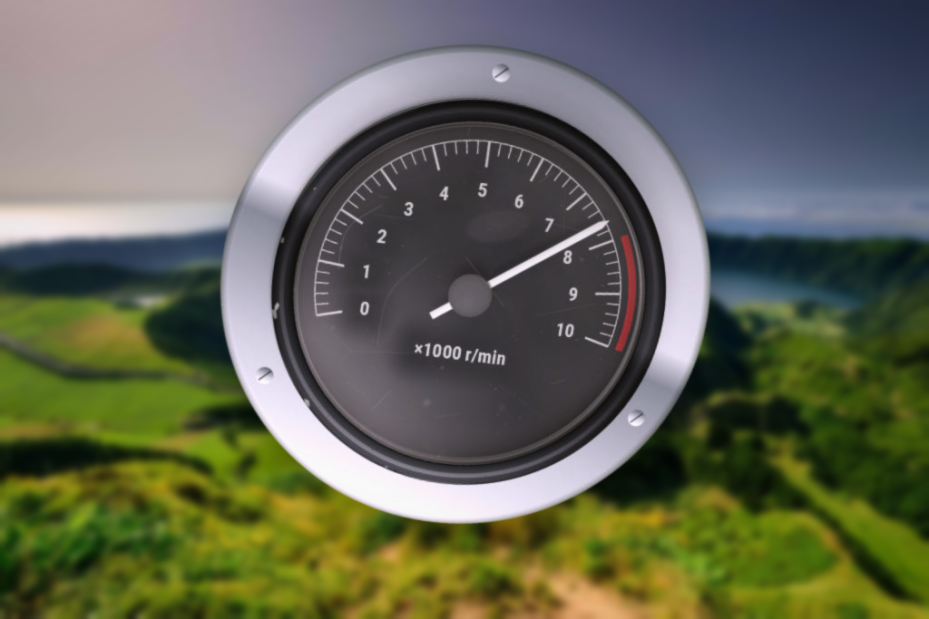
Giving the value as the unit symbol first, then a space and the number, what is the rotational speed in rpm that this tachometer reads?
rpm 7600
